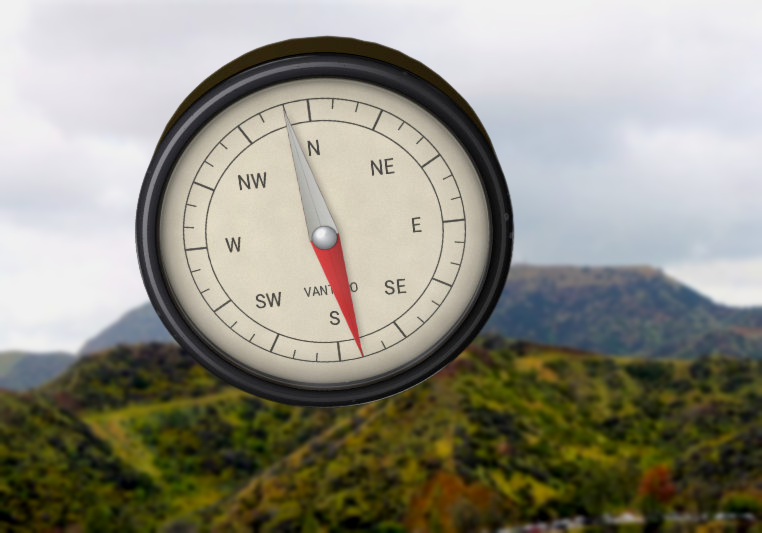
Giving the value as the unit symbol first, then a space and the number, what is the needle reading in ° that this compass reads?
° 170
